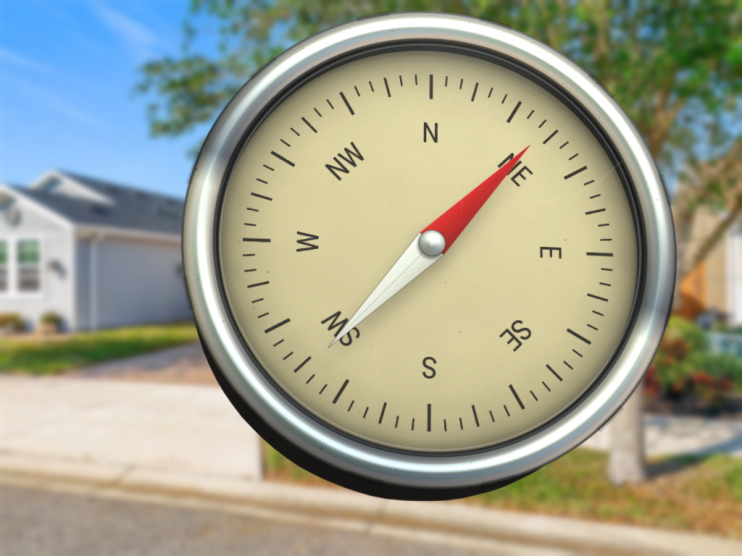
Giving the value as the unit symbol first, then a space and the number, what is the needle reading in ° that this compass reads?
° 42.5
